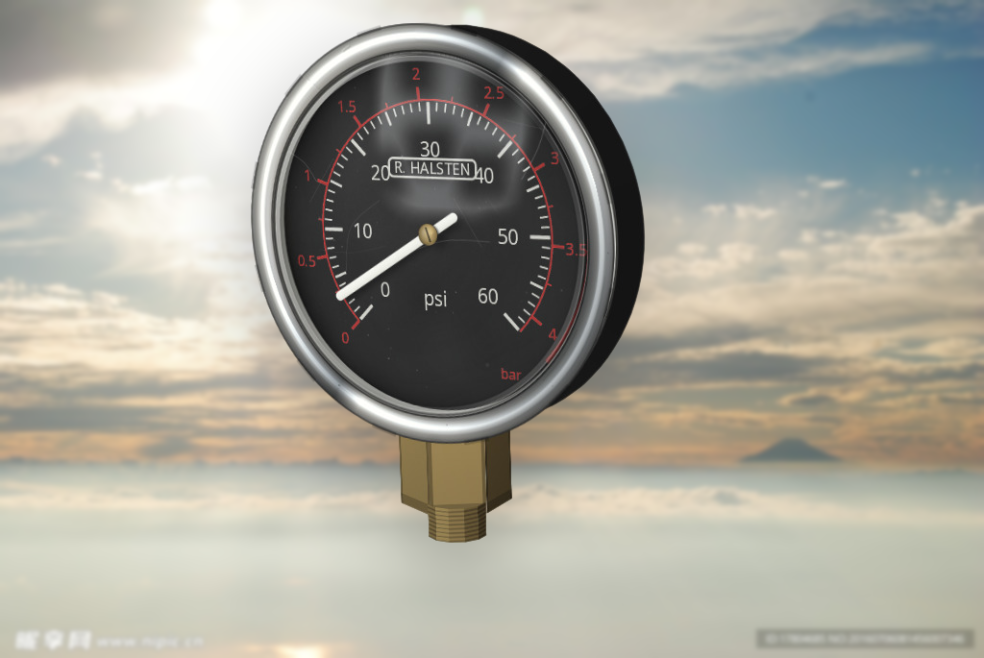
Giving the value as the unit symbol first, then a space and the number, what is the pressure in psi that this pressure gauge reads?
psi 3
